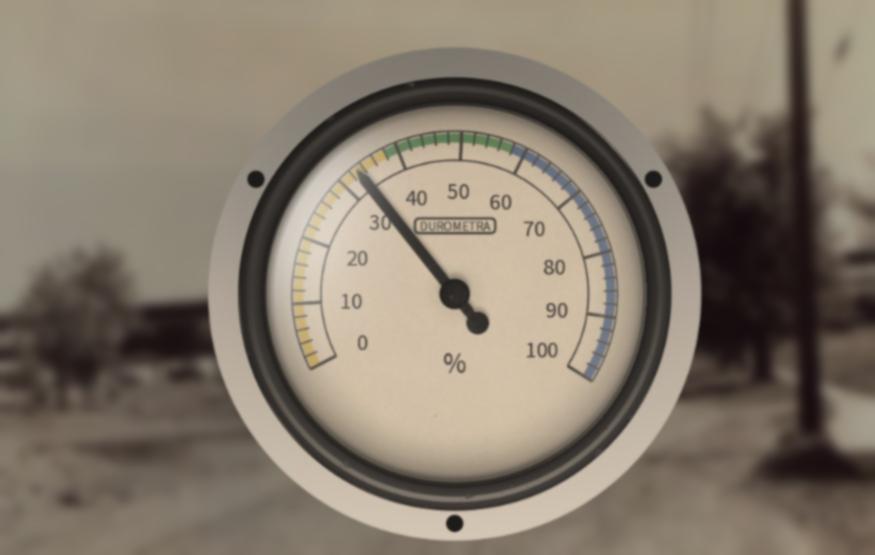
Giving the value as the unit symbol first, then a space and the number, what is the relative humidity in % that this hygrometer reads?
% 33
